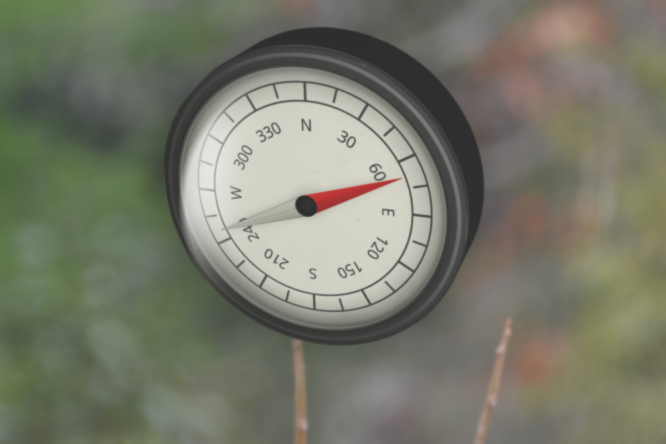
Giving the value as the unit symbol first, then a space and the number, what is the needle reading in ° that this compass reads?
° 67.5
